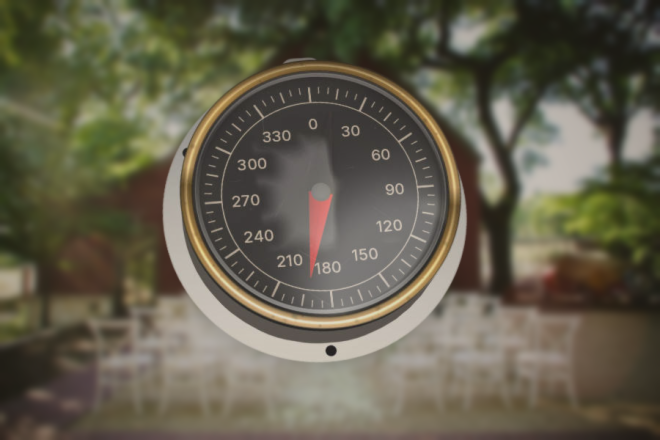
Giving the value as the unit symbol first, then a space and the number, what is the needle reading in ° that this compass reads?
° 192.5
